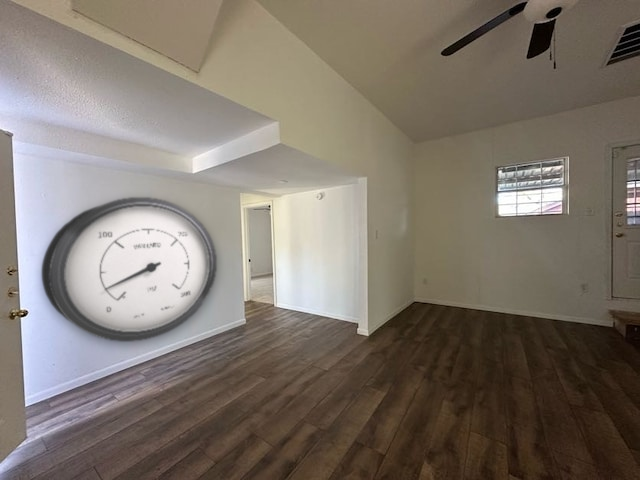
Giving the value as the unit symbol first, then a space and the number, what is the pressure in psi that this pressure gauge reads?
psi 25
